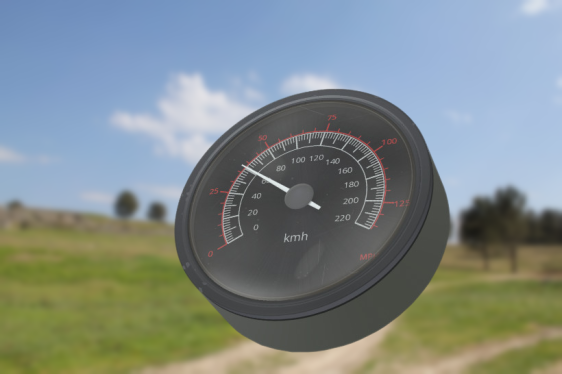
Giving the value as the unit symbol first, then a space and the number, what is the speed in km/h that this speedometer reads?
km/h 60
